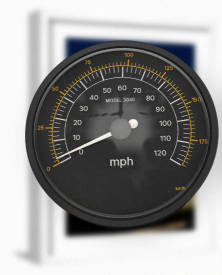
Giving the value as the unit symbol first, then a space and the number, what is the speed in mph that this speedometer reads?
mph 2
